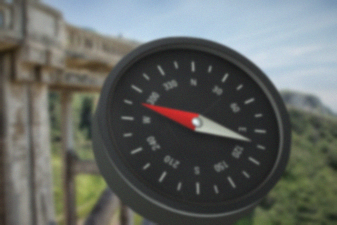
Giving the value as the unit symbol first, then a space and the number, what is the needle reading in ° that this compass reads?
° 285
